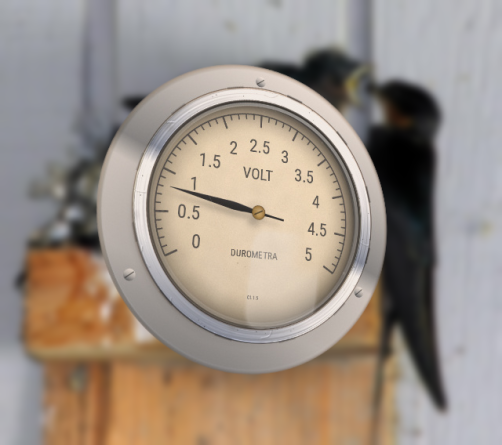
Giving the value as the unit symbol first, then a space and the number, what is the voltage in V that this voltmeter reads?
V 0.8
